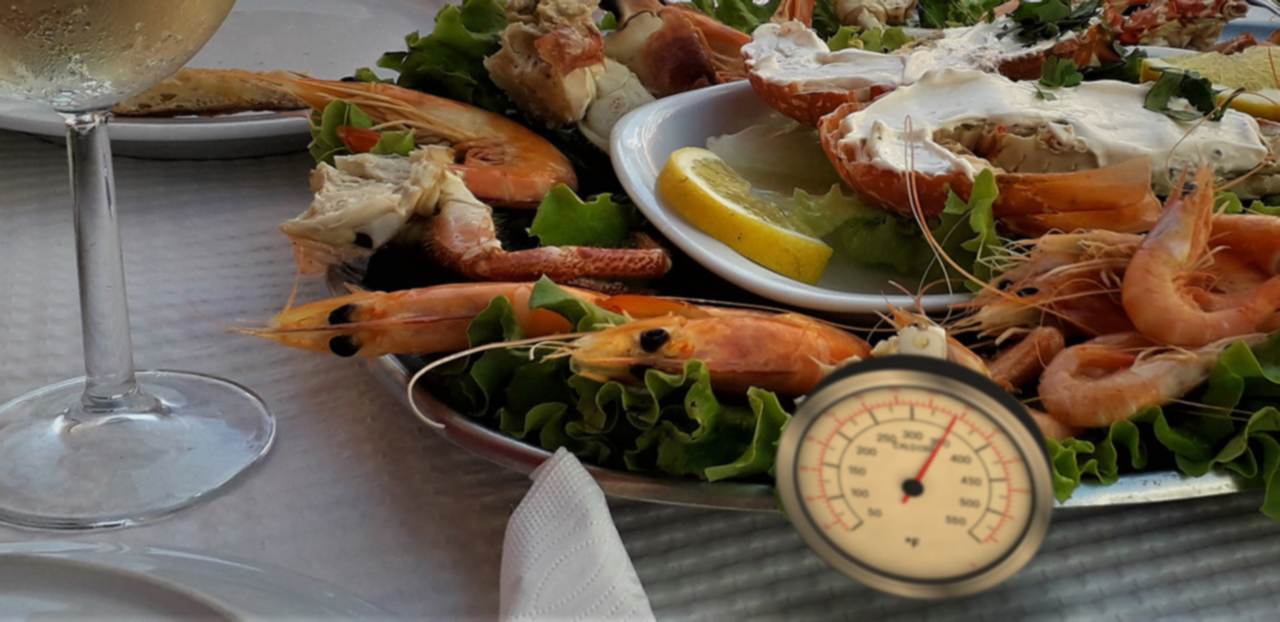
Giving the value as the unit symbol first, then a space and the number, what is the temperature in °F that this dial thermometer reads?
°F 350
